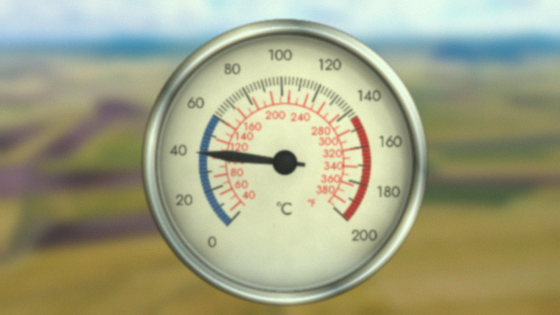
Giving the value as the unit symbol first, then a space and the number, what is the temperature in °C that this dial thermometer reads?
°C 40
